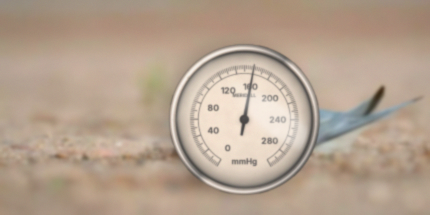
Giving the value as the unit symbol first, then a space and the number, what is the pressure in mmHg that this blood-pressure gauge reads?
mmHg 160
